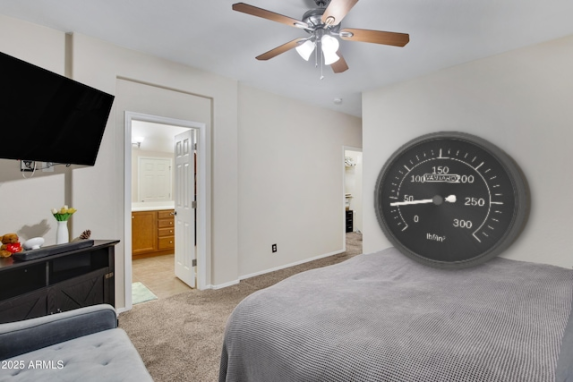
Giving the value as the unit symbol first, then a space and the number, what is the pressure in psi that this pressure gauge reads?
psi 40
